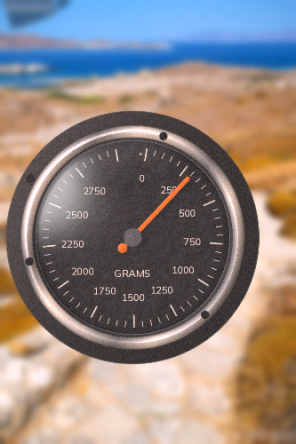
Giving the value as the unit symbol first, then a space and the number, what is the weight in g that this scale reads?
g 300
